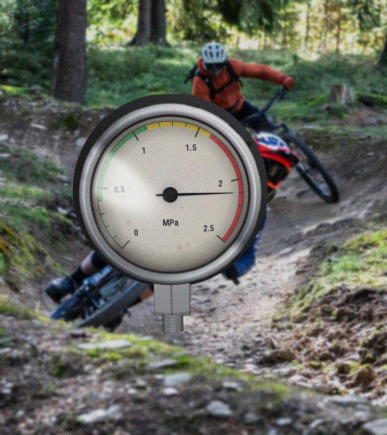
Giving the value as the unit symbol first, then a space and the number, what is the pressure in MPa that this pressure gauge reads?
MPa 2.1
